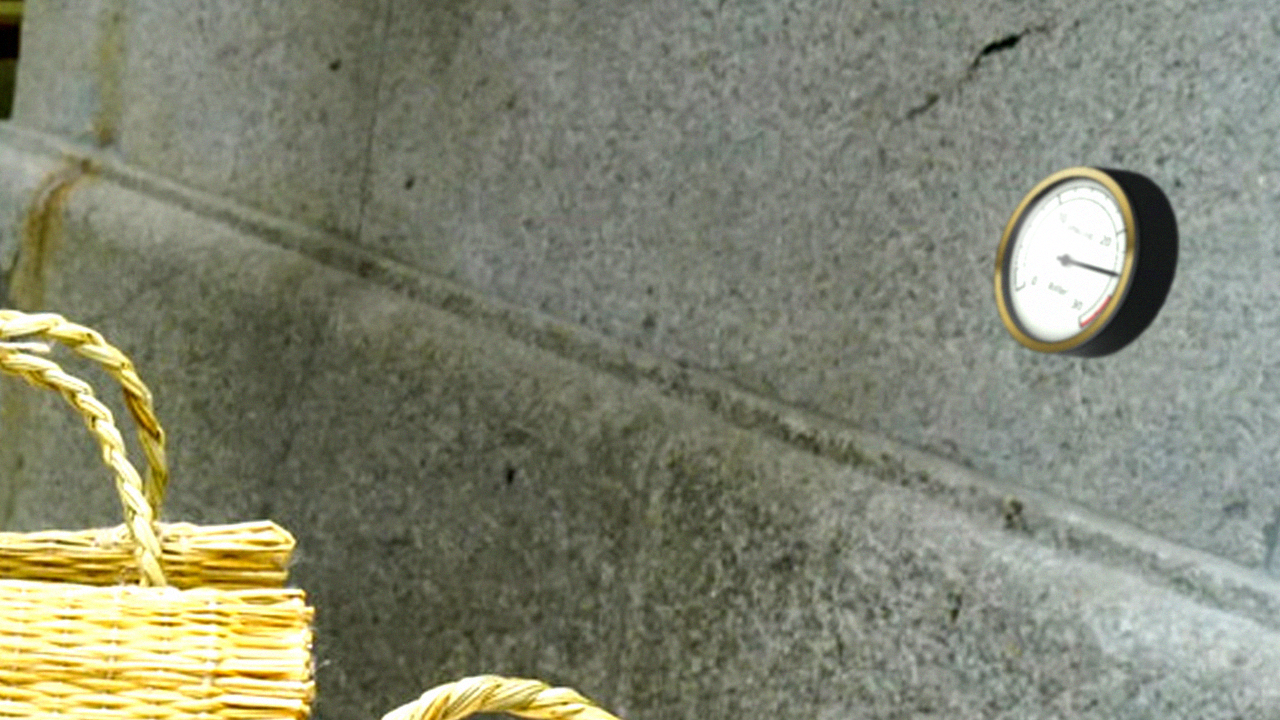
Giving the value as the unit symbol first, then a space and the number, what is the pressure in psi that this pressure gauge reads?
psi 24
